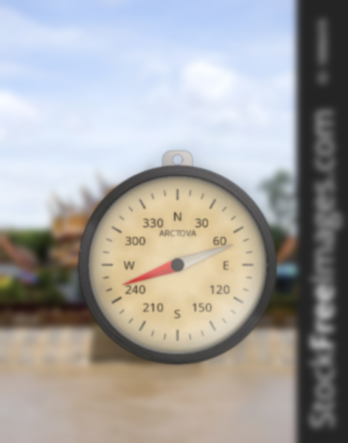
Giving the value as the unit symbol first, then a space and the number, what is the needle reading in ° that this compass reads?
° 250
